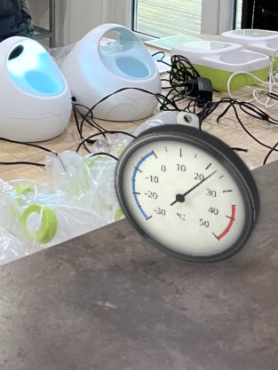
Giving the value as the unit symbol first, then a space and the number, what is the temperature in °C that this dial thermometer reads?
°C 22.5
